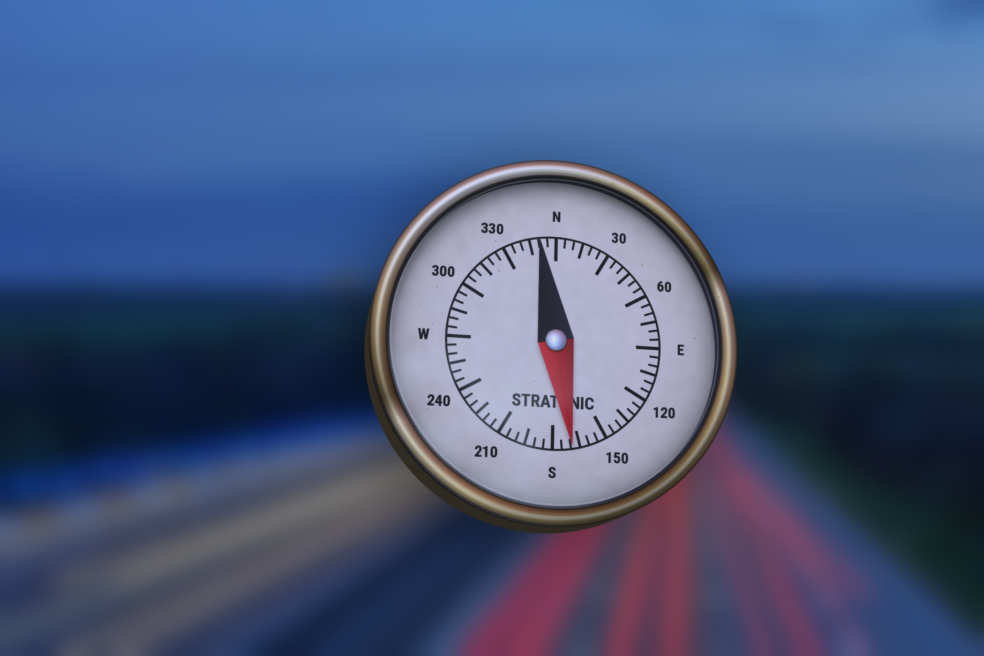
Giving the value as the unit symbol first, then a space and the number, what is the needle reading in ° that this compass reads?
° 170
